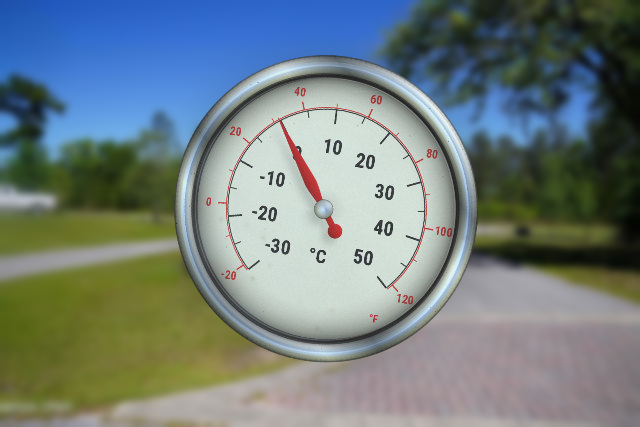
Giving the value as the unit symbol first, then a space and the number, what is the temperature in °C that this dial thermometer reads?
°C 0
